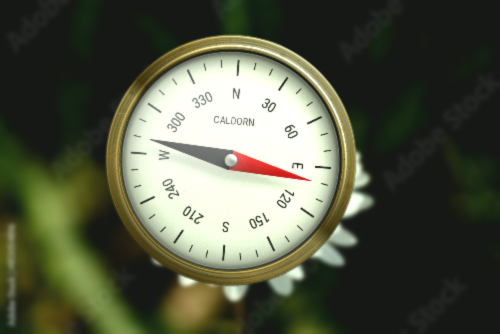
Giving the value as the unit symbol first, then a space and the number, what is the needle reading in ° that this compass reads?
° 100
